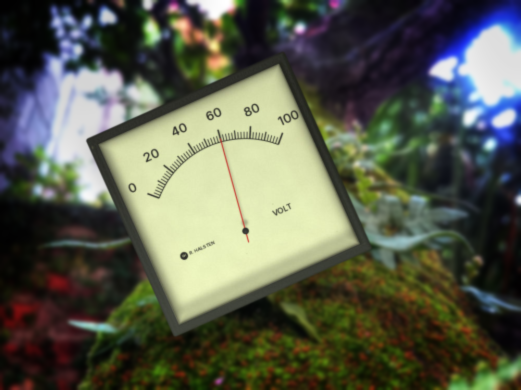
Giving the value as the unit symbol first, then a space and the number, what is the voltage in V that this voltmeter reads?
V 60
